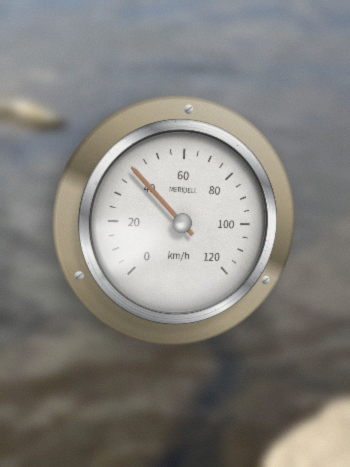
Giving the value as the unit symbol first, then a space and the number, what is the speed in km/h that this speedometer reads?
km/h 40
